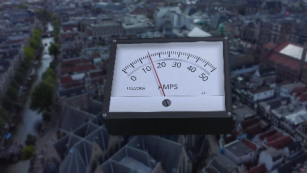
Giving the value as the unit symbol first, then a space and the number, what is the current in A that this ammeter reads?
A 15
